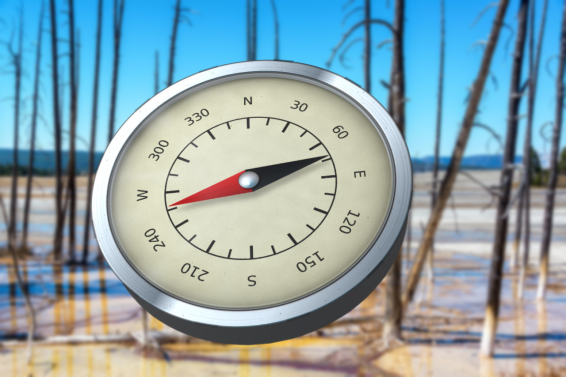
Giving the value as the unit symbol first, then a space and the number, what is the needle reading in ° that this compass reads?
° 255
